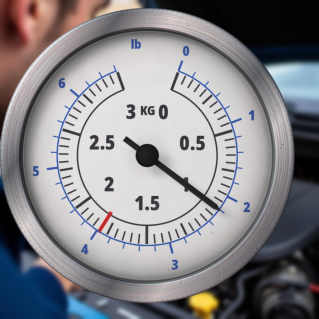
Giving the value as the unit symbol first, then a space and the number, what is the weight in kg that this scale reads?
kg 1
